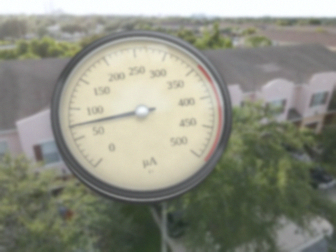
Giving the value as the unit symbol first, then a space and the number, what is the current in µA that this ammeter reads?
µA 70
